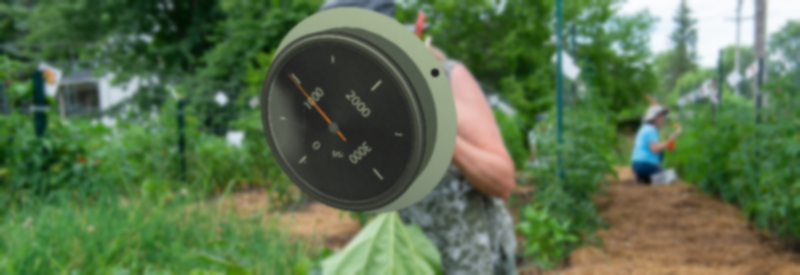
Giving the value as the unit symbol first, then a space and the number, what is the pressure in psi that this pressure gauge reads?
psi 1000
